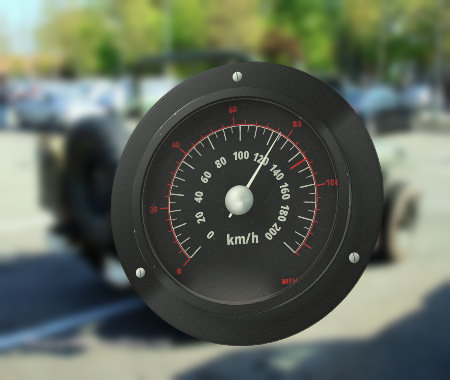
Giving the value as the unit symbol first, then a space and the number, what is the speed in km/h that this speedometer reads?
km/h 125
